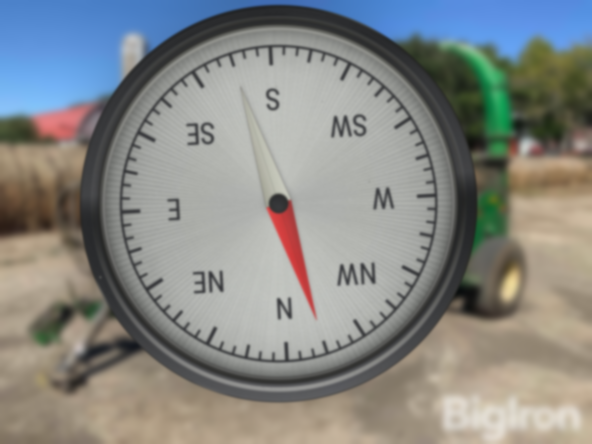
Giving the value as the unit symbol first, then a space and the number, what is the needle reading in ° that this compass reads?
° 345
